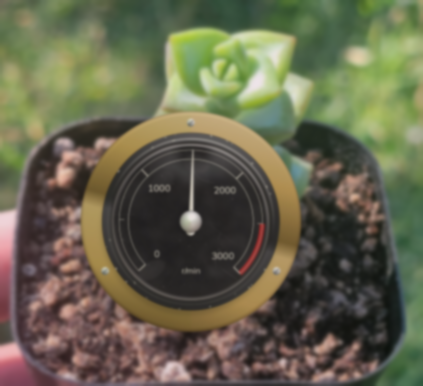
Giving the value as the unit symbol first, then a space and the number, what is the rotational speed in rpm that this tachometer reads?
rpm 1500
